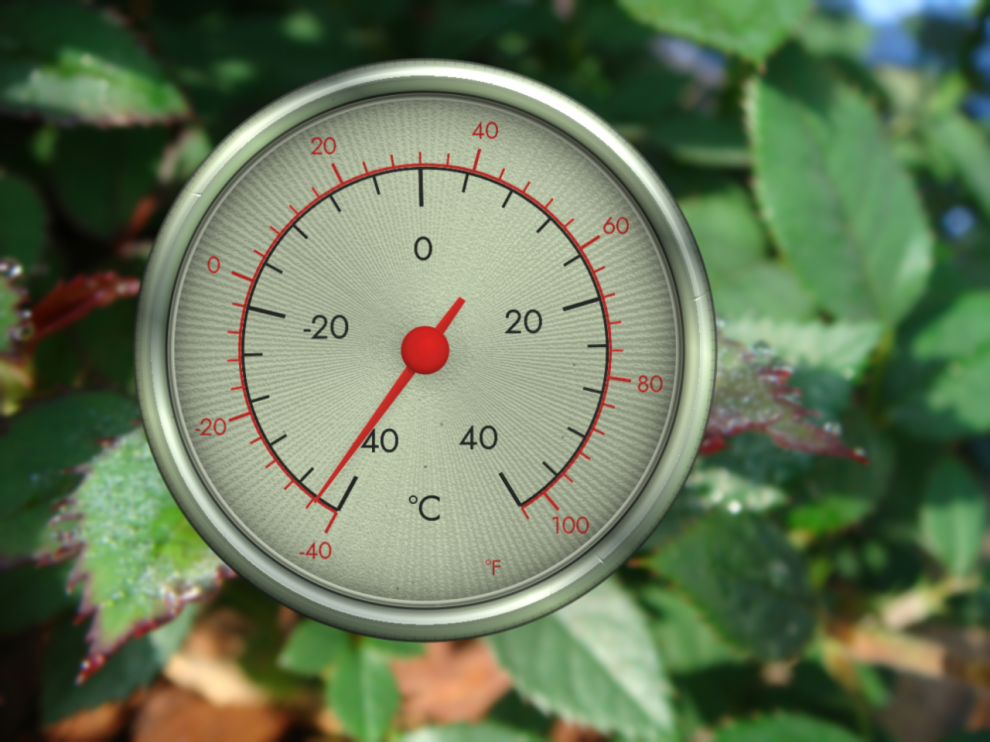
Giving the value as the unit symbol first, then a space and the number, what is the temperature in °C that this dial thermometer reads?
°C -38
